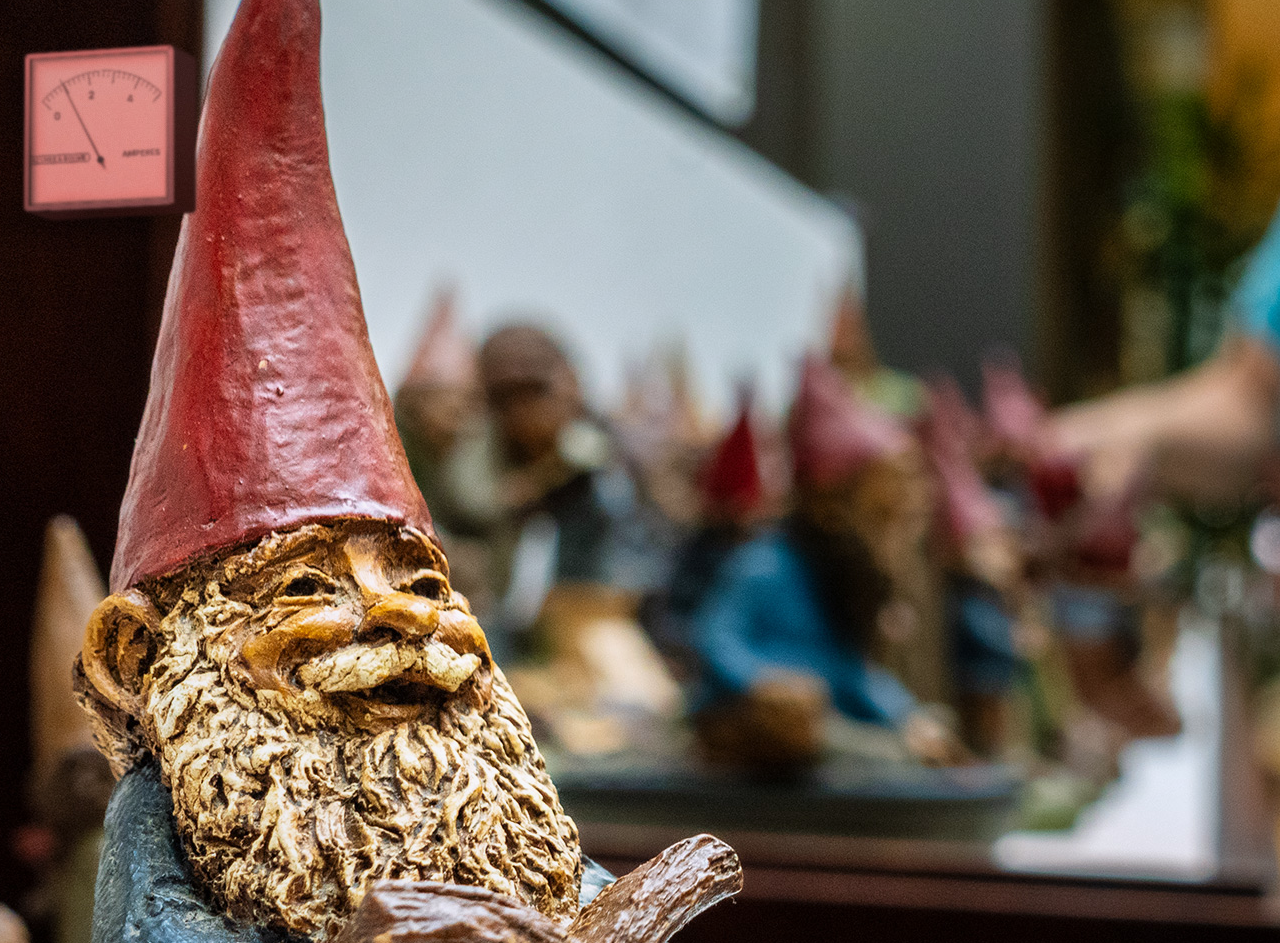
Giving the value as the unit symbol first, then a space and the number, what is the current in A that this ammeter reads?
A 1
